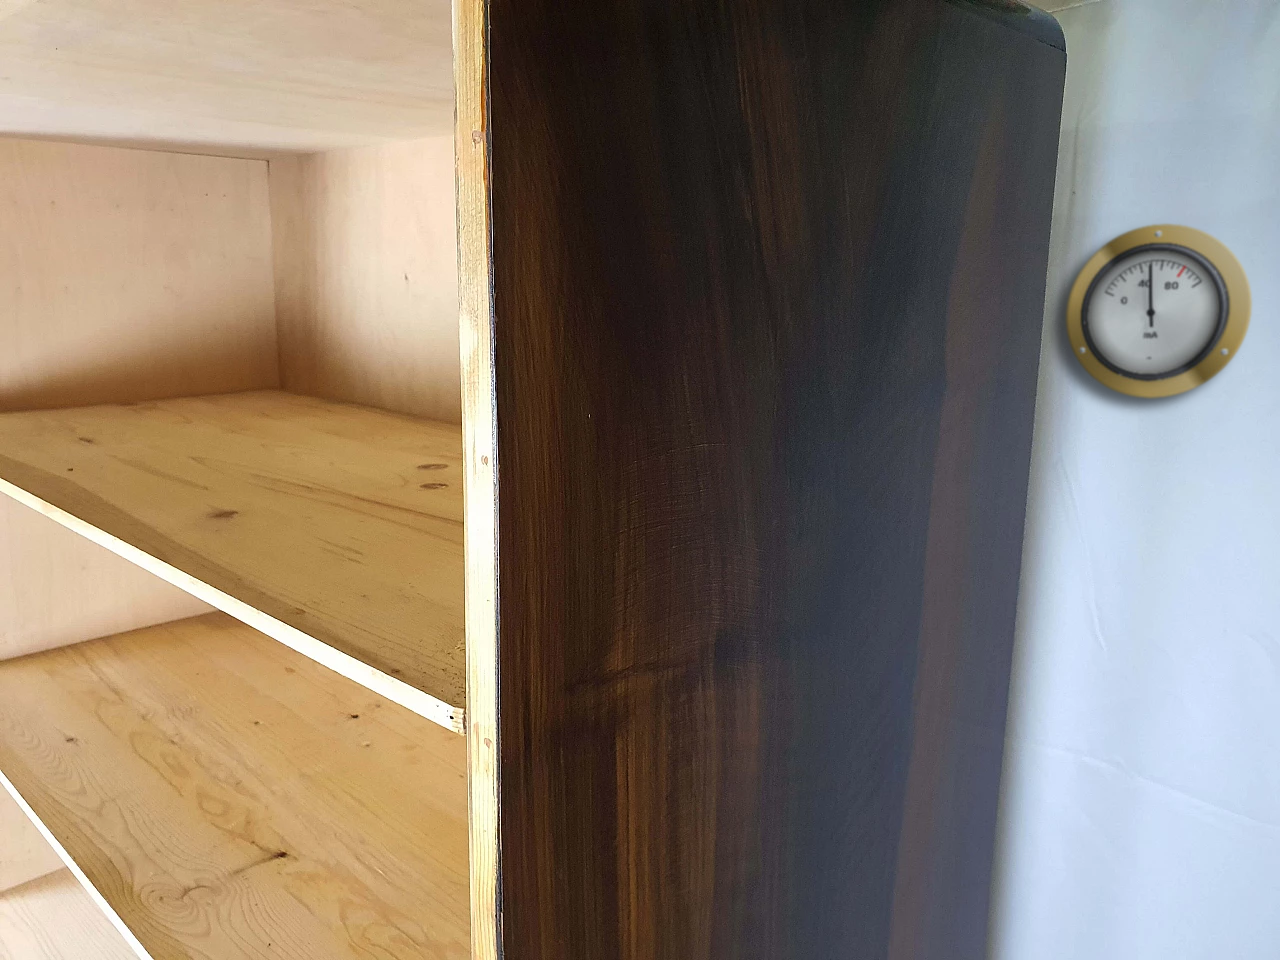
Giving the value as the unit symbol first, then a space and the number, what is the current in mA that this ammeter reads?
mA 50
